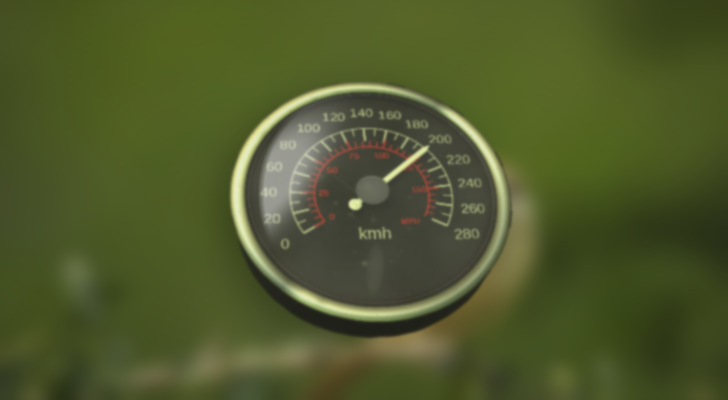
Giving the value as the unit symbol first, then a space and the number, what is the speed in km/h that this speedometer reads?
km/h 200
